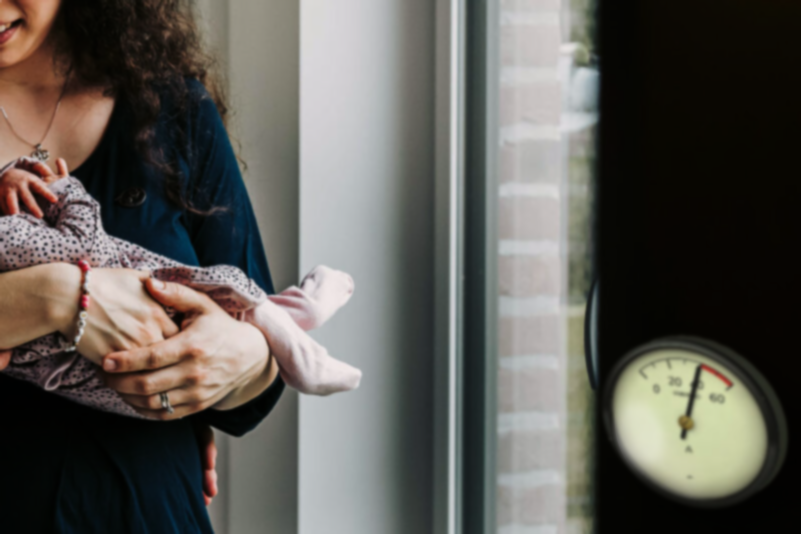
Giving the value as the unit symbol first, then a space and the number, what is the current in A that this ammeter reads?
A 40
